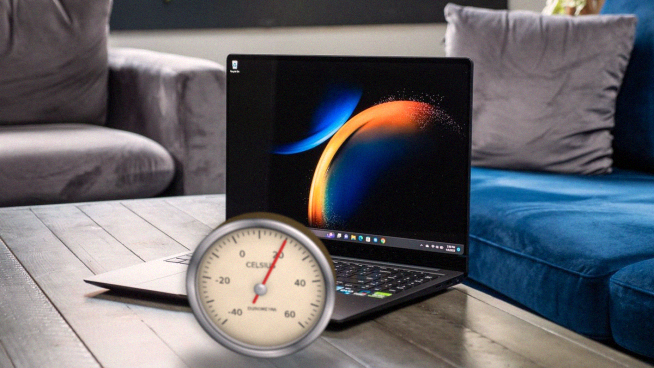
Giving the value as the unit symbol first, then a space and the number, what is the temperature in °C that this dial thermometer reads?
°C 20
